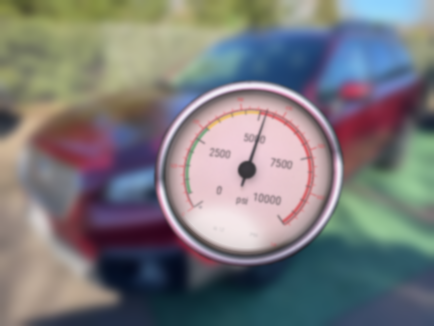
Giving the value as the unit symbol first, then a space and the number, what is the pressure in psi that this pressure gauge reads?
psi 5250
